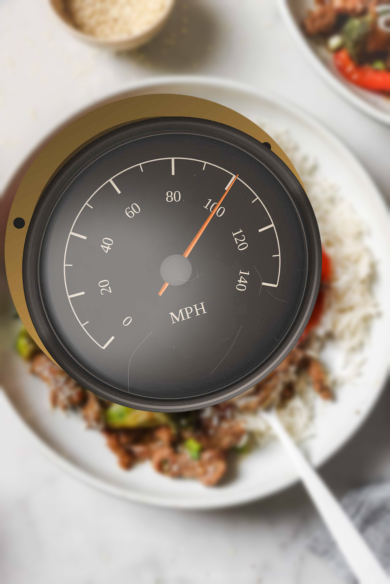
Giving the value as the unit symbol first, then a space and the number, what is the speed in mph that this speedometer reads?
mph 100
